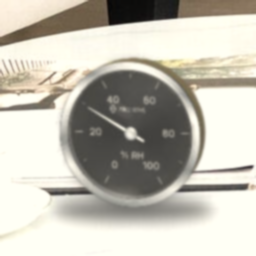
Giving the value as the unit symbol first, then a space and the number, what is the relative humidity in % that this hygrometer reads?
% 30
